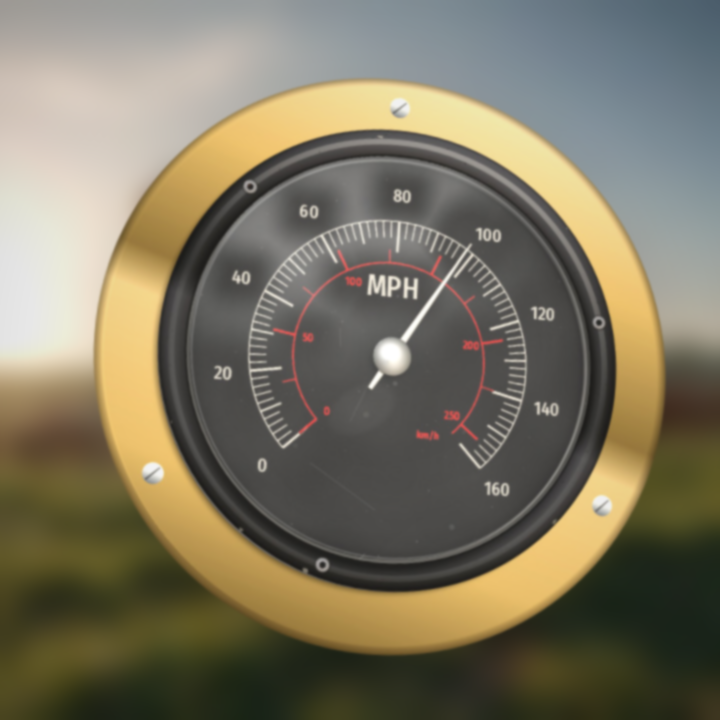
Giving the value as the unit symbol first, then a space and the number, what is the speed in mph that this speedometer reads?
mph 98
